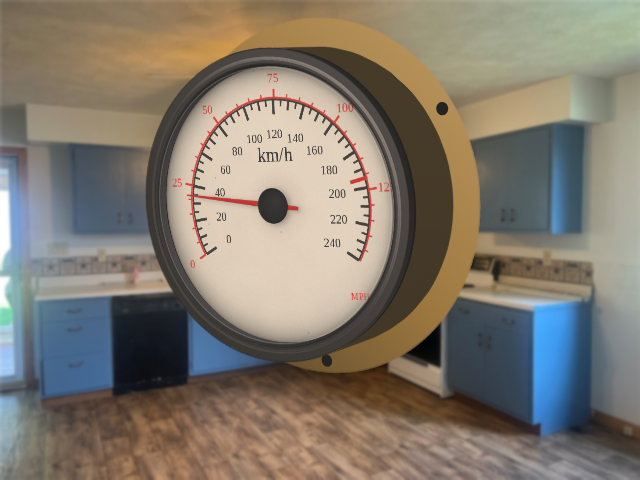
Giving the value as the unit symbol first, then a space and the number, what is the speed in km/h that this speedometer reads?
km/h 35
